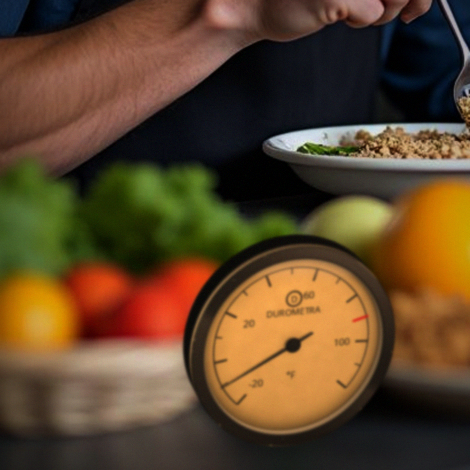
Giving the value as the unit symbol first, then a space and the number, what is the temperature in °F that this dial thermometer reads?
°F -10
